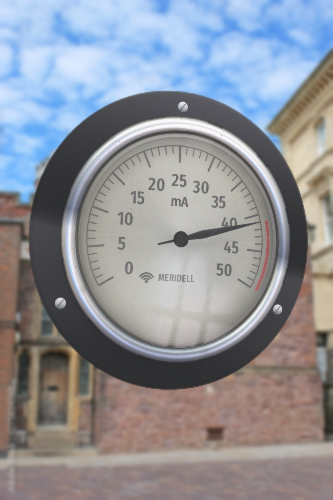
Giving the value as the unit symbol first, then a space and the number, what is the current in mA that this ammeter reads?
mA 41
